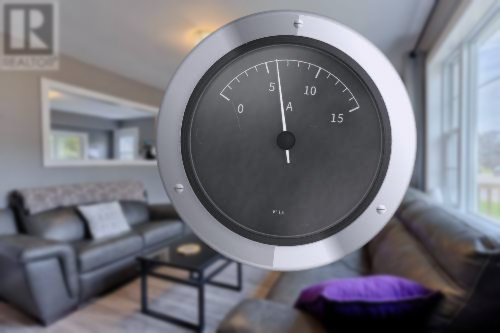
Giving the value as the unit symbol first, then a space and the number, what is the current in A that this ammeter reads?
A 6
